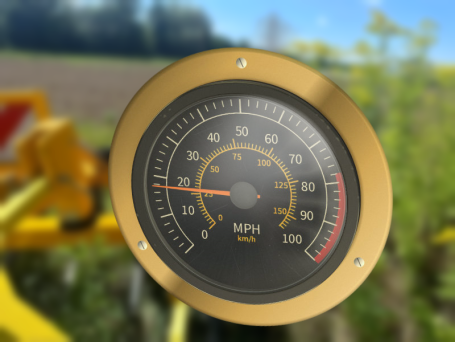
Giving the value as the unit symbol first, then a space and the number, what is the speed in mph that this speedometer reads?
mph 18
